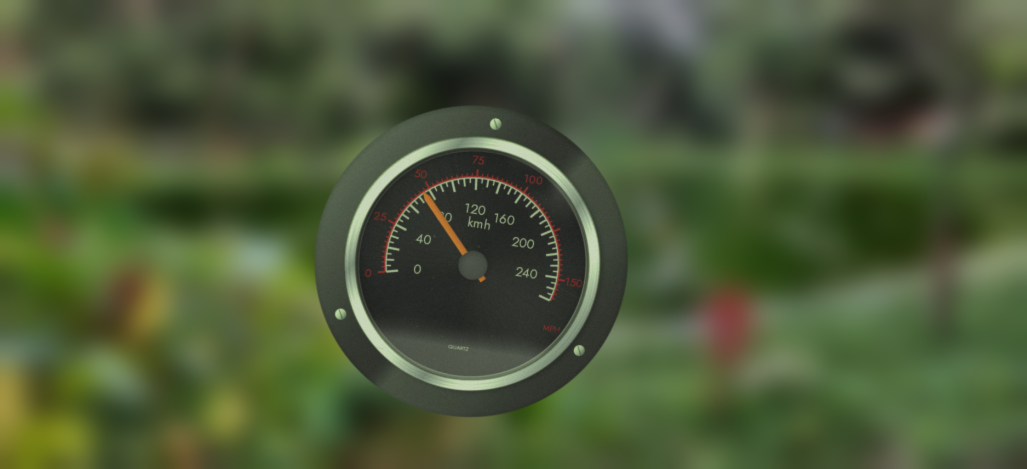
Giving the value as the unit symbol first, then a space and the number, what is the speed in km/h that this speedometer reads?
km/h 75
